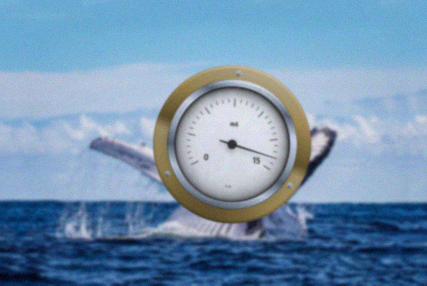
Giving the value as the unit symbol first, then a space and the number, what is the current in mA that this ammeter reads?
mA 14
